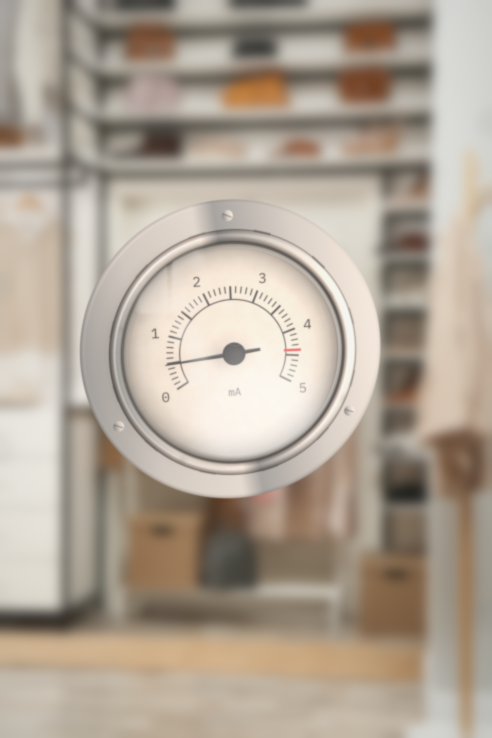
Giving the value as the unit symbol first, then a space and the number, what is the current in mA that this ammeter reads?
mA 0.5
